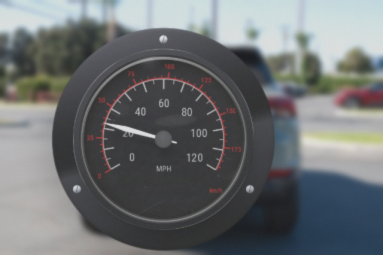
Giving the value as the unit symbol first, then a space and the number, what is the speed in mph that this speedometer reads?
mph 22.5
